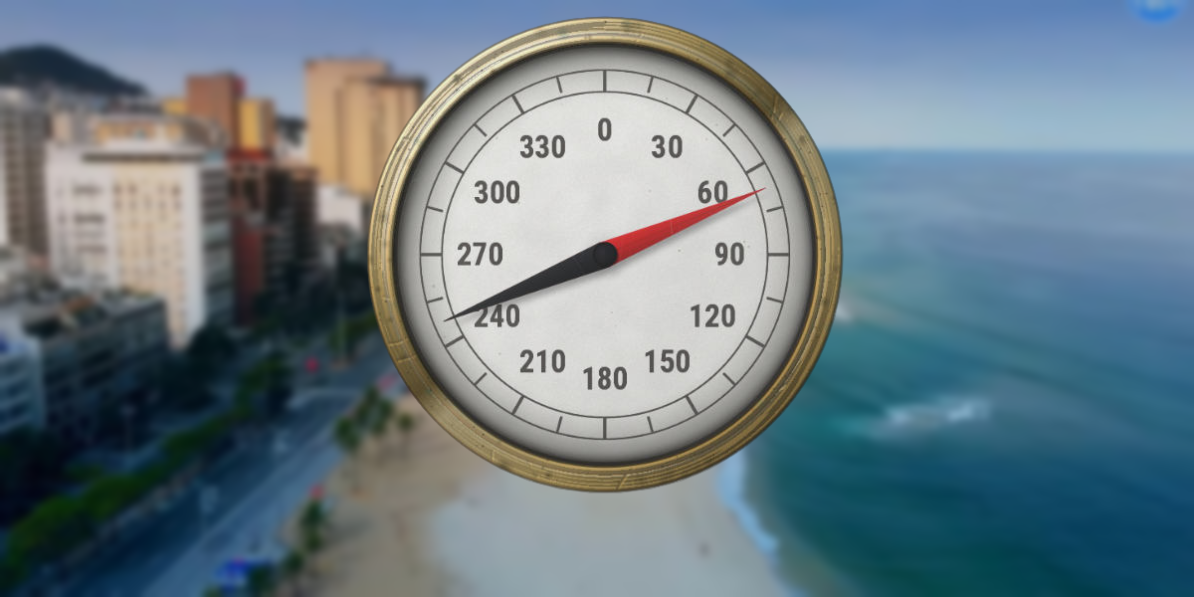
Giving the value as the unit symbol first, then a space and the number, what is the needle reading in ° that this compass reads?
° 67.5
